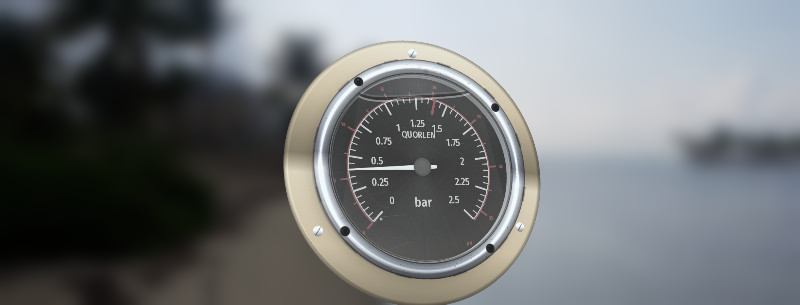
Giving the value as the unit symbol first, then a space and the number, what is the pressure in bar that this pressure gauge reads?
bar 0.4
